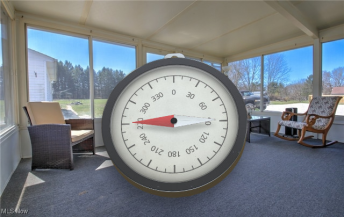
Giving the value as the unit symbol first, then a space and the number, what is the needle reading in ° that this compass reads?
° 270
